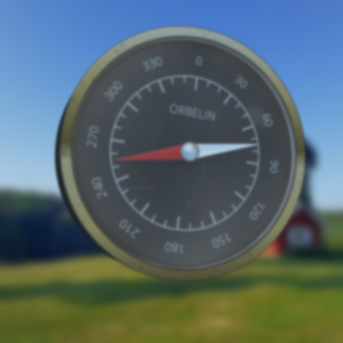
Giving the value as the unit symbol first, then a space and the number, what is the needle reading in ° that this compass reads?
° 255
